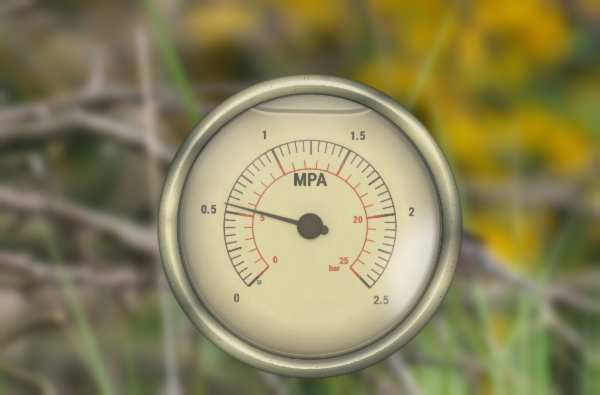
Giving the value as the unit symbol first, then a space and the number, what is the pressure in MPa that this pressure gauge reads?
MPa 0.55
